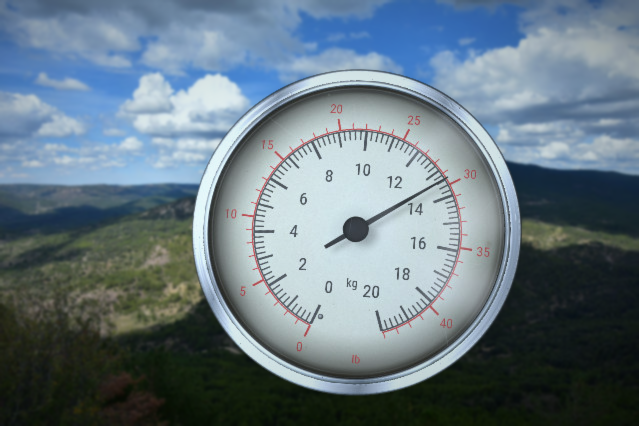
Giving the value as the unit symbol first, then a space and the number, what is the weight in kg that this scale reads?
kg 13.4
